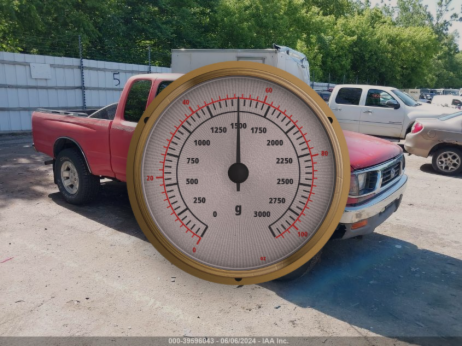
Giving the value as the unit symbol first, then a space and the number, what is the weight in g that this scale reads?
g 1500
